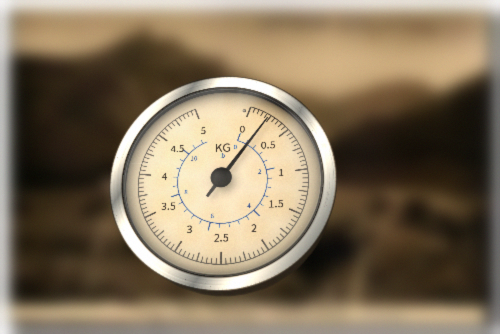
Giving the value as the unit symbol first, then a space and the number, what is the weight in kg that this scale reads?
kg 0.25
